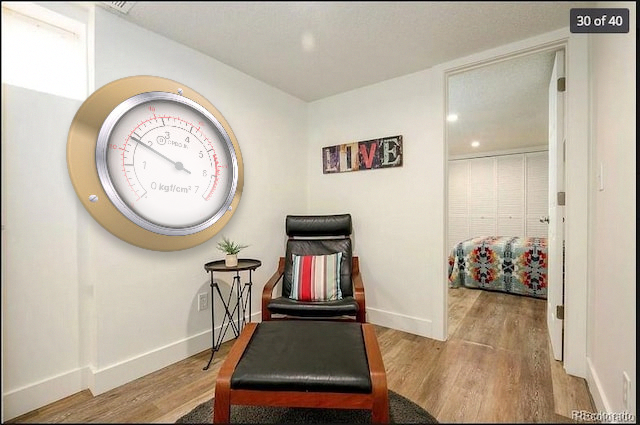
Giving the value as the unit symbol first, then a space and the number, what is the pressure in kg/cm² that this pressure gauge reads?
kg/cm² 1.8
